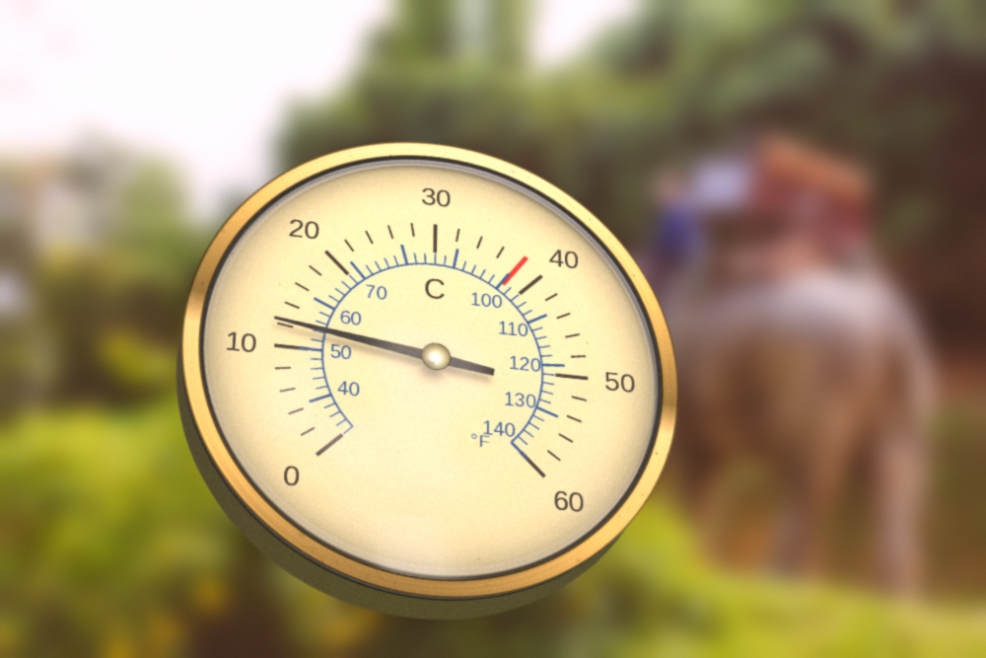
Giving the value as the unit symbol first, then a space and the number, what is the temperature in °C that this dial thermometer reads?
°C 12
